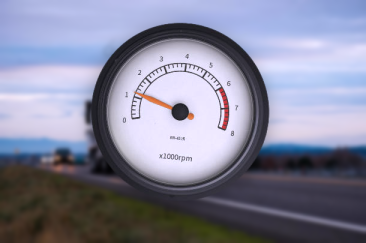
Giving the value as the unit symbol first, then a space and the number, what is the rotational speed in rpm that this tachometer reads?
rpm 1200
